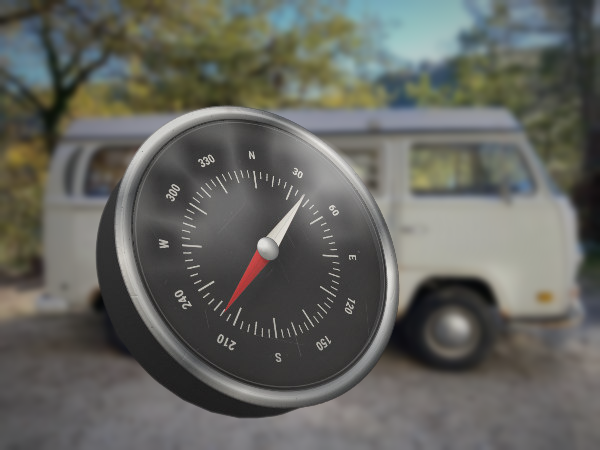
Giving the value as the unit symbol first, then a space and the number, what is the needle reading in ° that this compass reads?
° 220
